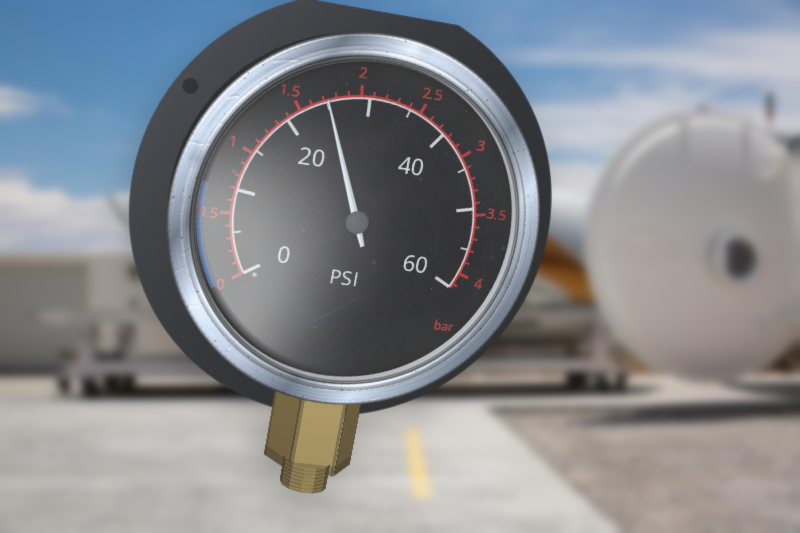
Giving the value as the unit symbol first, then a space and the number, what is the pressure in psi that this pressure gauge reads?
psi 25
